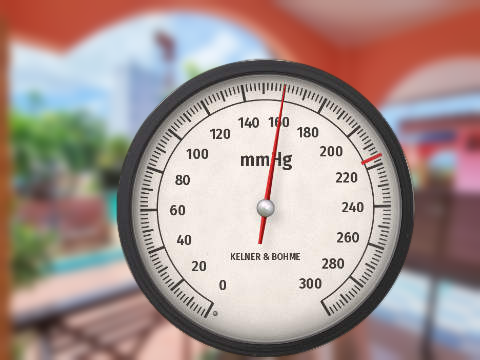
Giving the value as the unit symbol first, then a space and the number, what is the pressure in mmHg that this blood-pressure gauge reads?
mmHg 160
